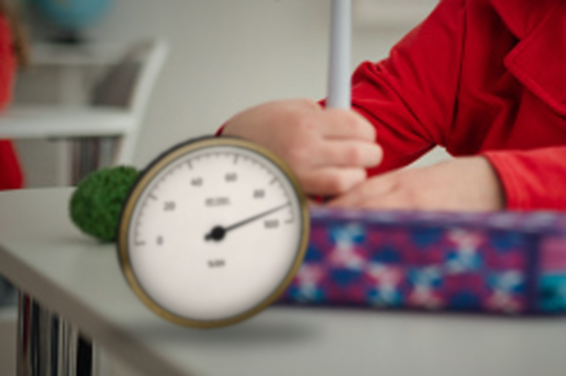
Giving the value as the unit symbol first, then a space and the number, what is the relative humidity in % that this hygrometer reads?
% 92
